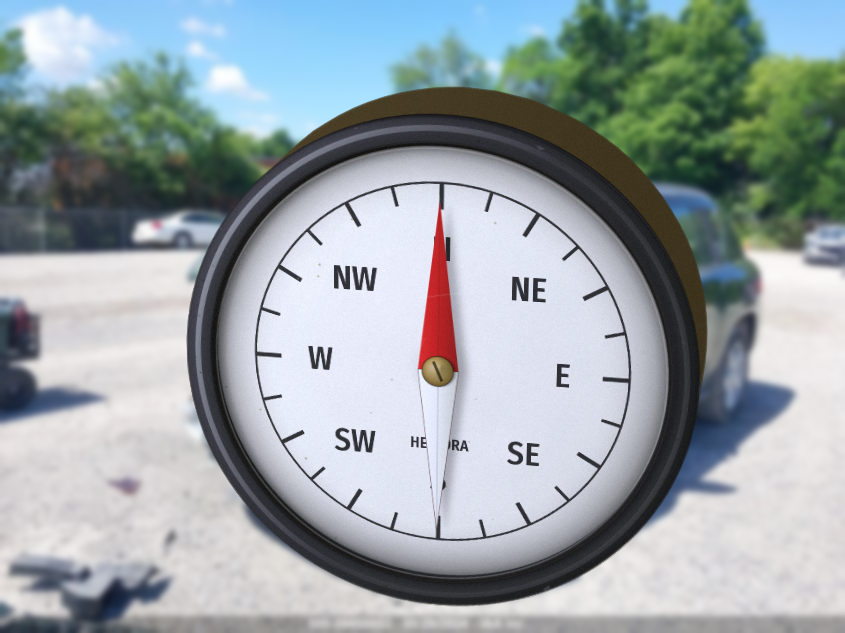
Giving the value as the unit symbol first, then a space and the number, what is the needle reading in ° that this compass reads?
° 0
